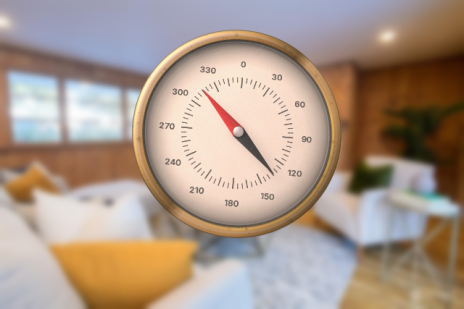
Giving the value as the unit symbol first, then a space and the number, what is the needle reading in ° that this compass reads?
° 315
